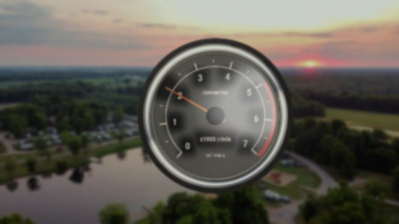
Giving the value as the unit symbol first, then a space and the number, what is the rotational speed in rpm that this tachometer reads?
rpm 2000
